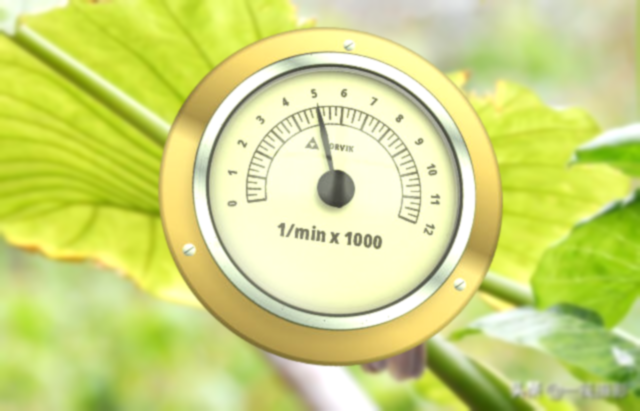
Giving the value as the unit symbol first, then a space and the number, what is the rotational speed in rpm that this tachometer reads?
rpm 5000
